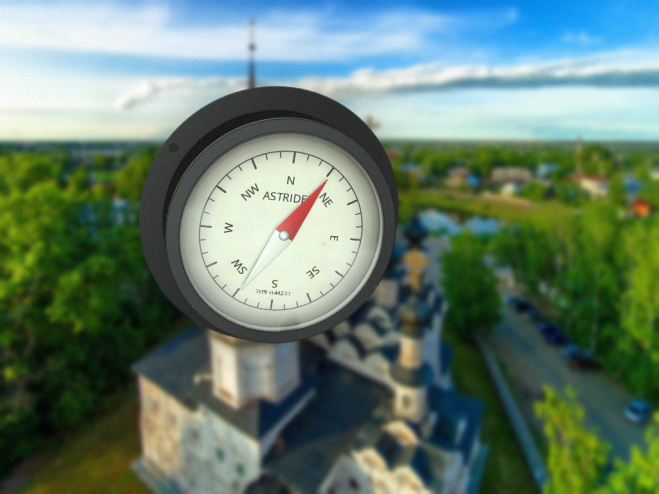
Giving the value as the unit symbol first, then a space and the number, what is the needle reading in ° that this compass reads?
° 30
